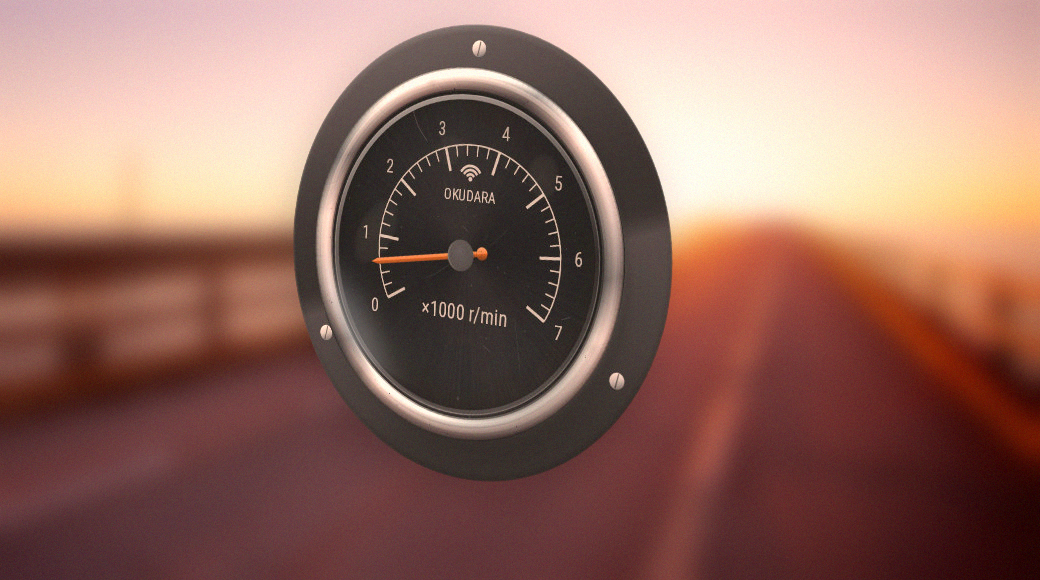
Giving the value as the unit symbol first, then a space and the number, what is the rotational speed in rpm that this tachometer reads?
rpm 600
